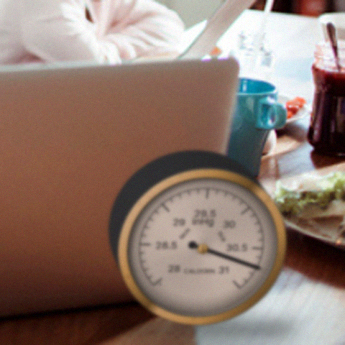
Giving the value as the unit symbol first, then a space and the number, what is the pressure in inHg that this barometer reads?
inHg 30.7
